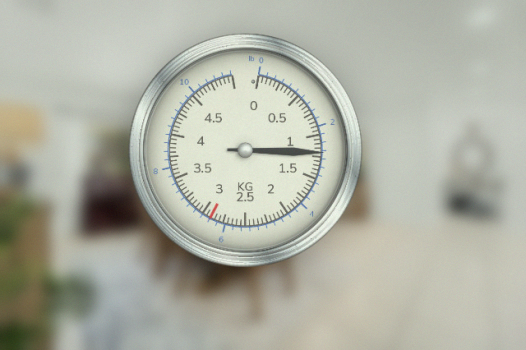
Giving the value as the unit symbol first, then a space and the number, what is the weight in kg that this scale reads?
kg 1.2
